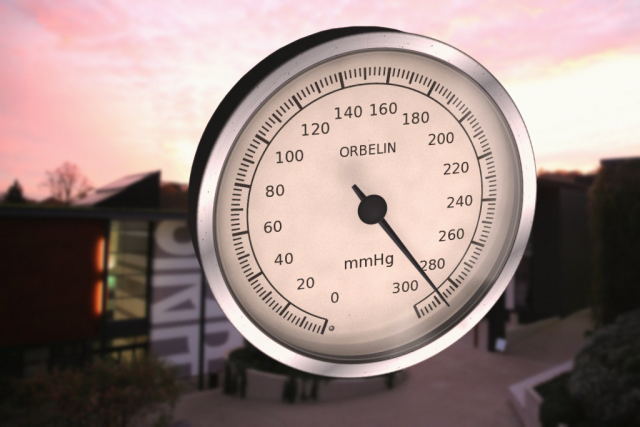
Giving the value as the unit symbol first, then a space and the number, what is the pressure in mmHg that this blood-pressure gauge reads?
mmHg 288
